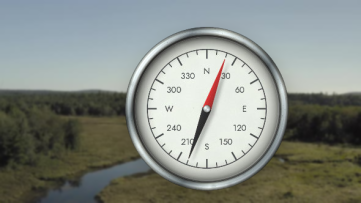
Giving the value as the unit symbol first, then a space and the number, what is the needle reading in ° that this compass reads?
° 20
